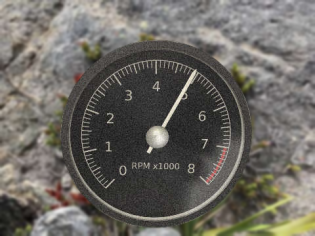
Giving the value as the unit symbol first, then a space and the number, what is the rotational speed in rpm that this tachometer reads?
rpm 4900
